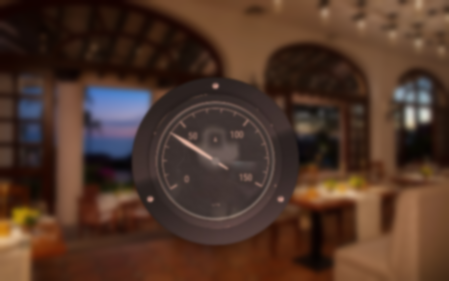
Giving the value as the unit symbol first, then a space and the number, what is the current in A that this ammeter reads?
A 40
